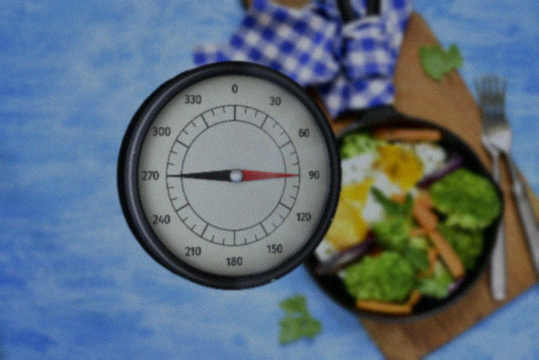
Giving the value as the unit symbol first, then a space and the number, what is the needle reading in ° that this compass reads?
° 90
